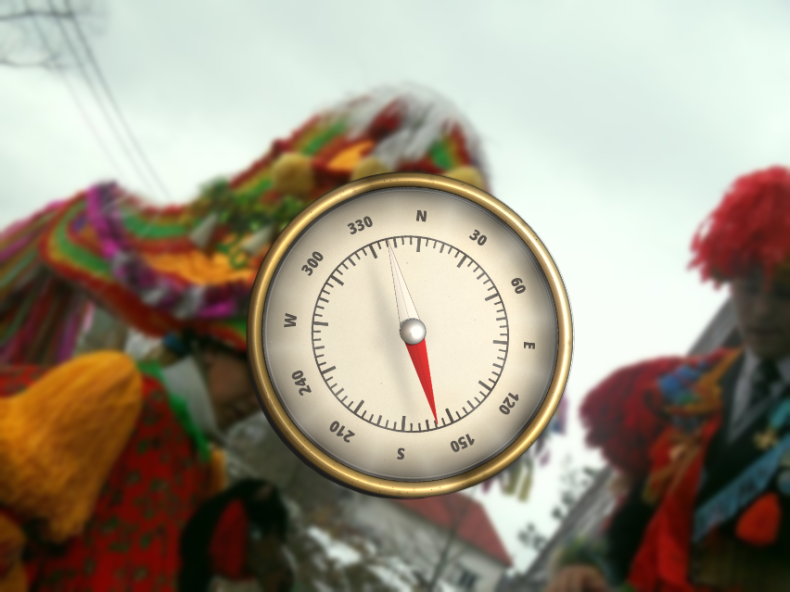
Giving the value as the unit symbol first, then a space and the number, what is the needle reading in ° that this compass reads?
° 160
